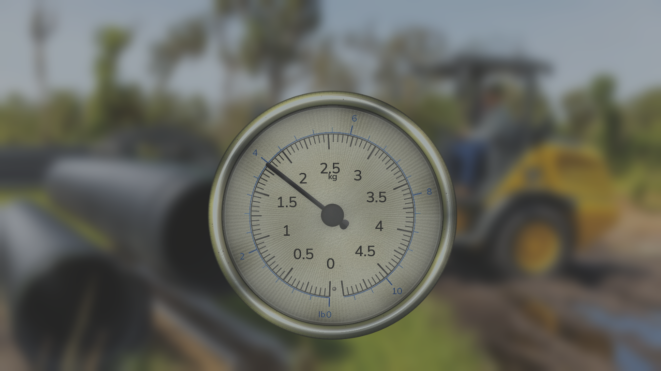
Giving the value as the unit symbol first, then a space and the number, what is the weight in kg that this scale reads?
kg 1.8
